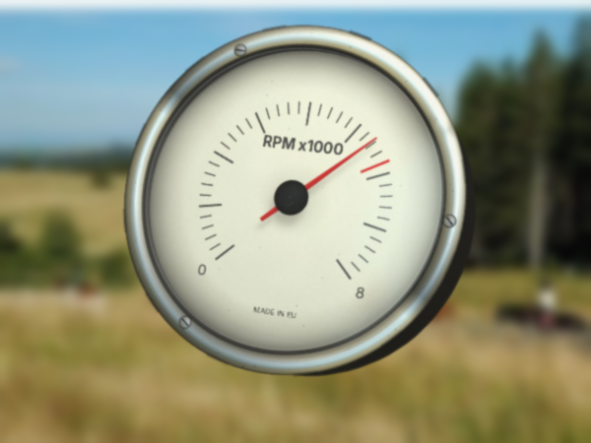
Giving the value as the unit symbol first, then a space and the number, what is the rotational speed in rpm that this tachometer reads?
rpm 5400
